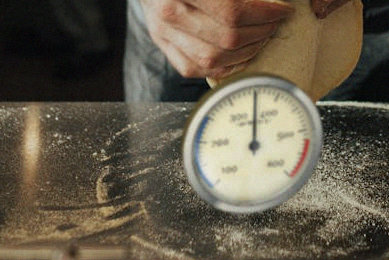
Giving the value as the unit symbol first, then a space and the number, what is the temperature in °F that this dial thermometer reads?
°F 350
